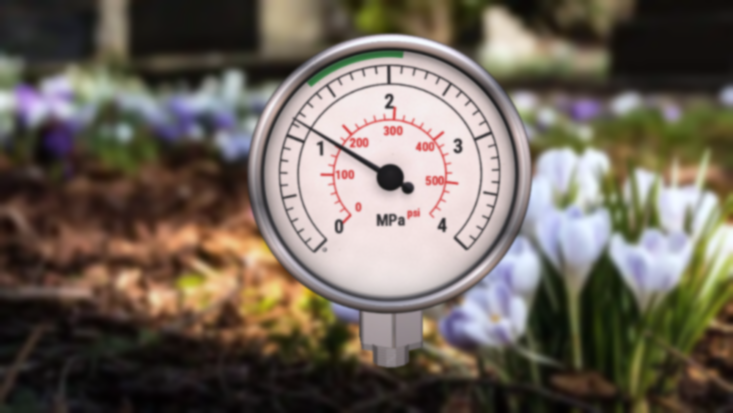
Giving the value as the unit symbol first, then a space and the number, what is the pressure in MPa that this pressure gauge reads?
MPa 1.15
